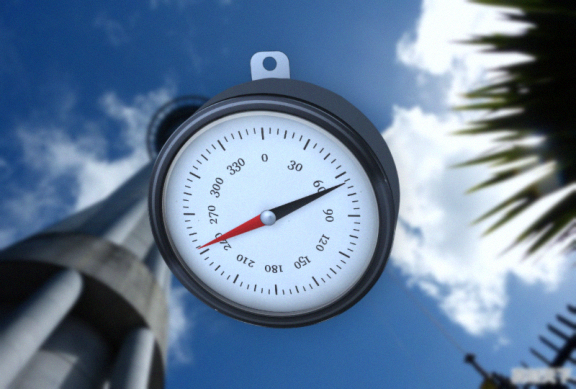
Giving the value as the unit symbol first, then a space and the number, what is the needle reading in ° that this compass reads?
° 245
